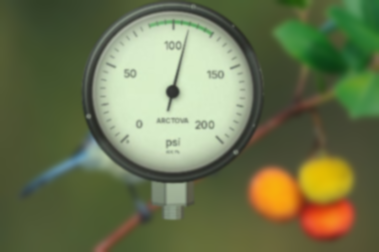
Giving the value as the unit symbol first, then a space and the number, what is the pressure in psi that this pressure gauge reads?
psi 110
